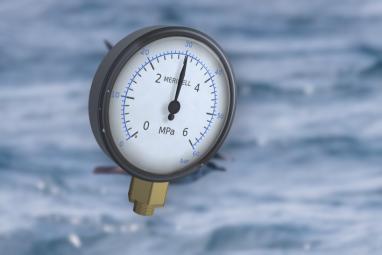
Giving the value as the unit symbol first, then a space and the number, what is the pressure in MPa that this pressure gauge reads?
MPa 3
